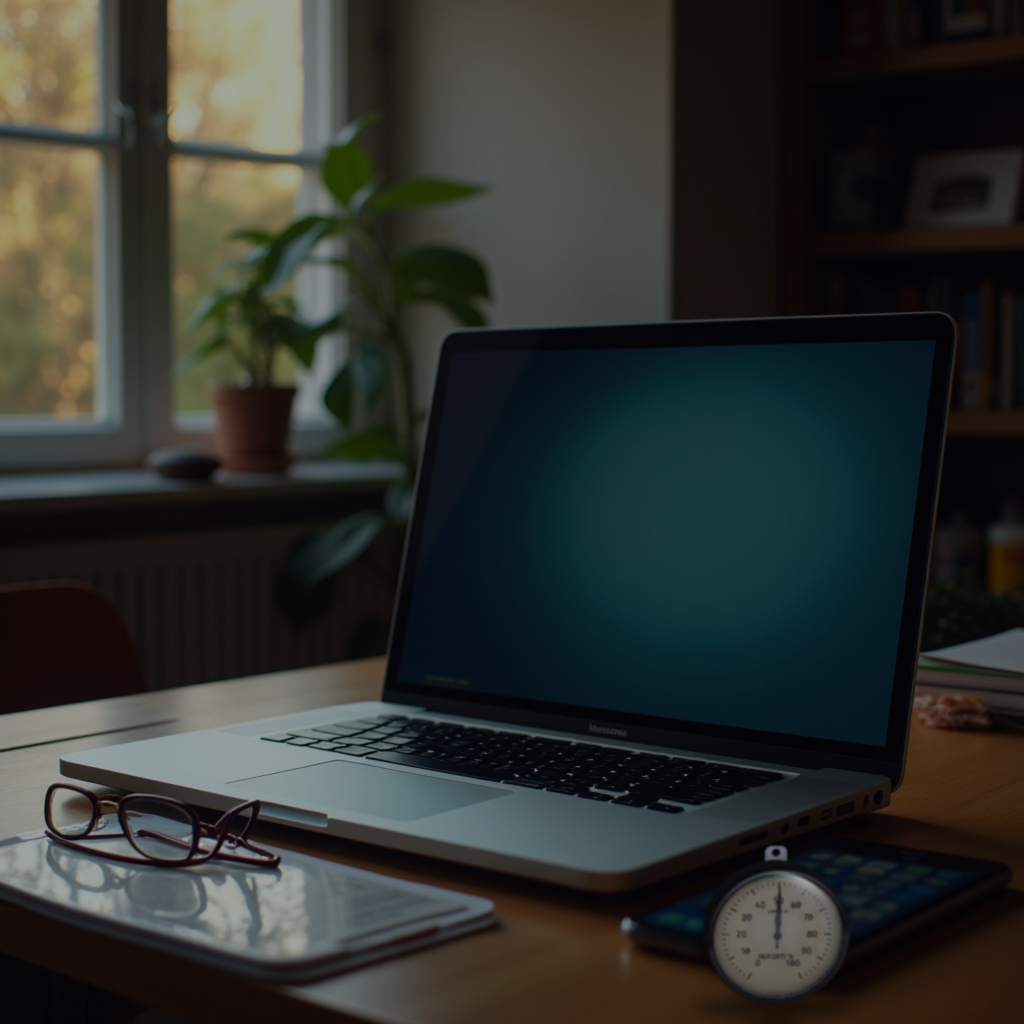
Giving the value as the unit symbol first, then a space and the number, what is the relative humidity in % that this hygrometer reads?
% 50
